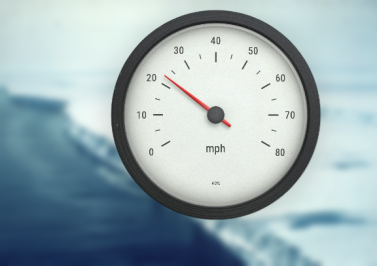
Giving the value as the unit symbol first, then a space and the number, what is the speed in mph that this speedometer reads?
mph 22.5
